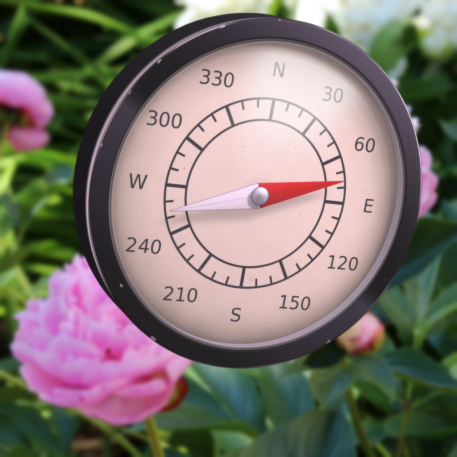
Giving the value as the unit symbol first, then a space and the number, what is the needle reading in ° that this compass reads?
° 75
